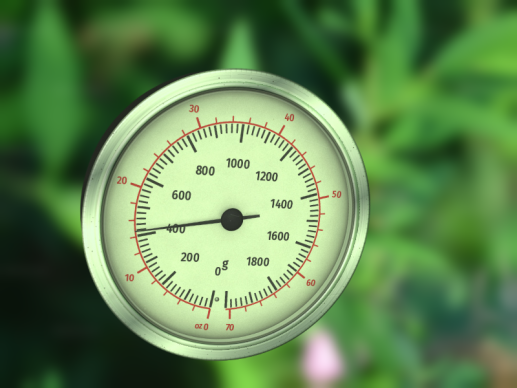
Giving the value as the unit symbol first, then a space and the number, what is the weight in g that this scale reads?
g 420
